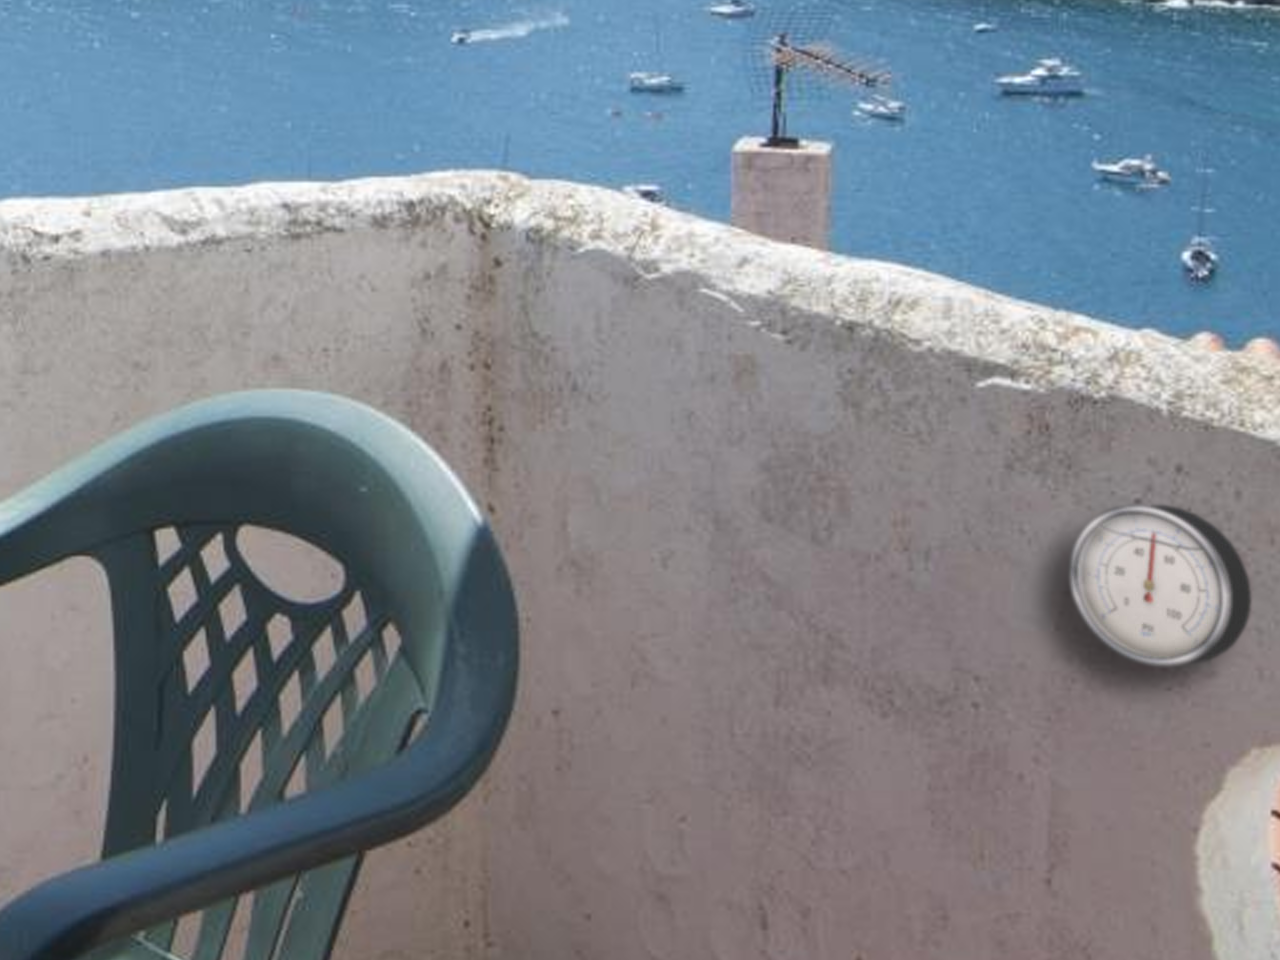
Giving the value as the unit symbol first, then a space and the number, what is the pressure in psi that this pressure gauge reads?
psi 50
